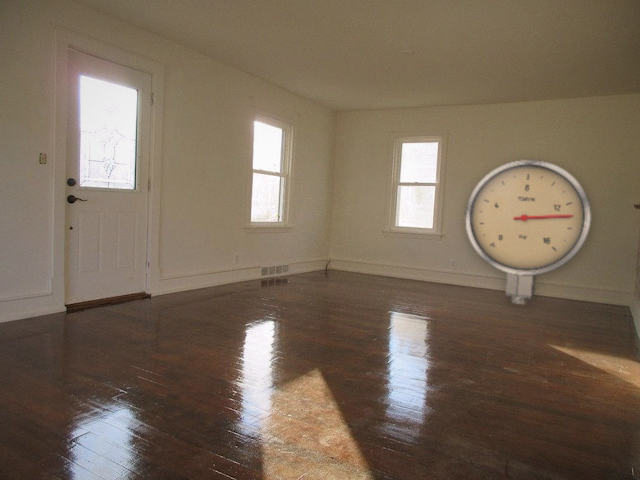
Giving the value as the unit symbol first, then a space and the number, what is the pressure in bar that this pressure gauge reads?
bar 13
